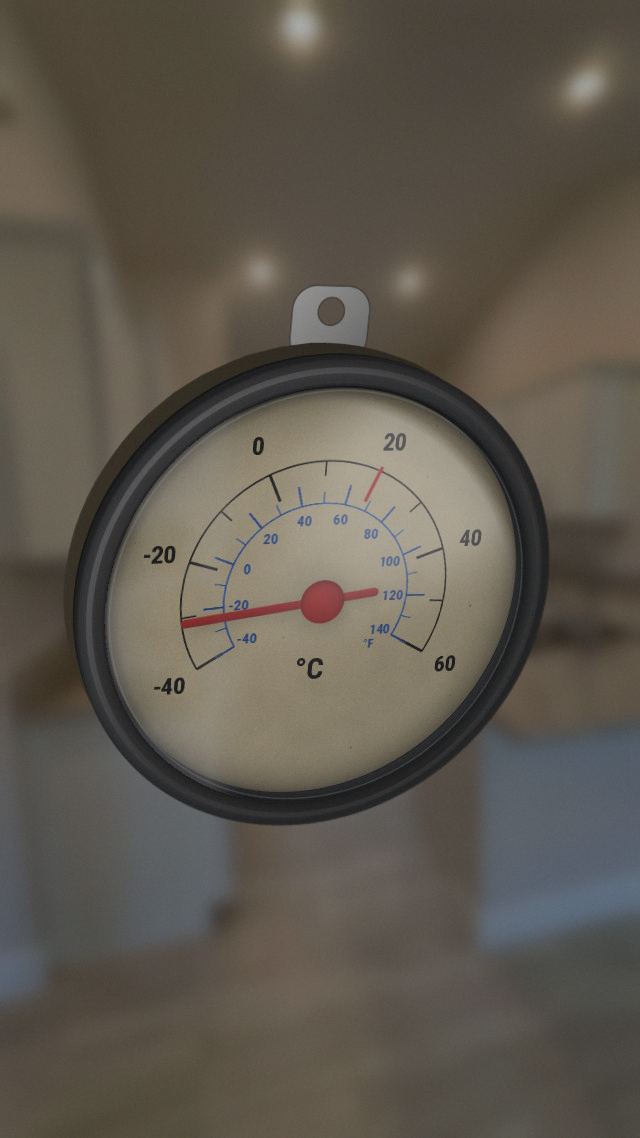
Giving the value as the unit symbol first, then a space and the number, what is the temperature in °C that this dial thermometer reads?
°C -30
